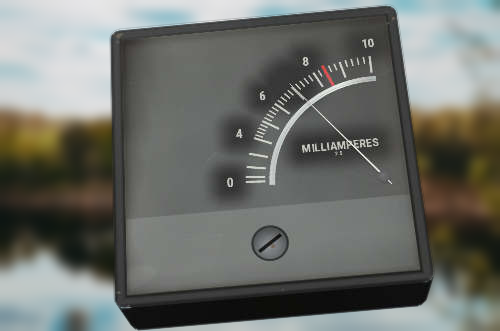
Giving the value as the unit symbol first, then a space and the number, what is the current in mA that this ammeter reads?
mA 7
